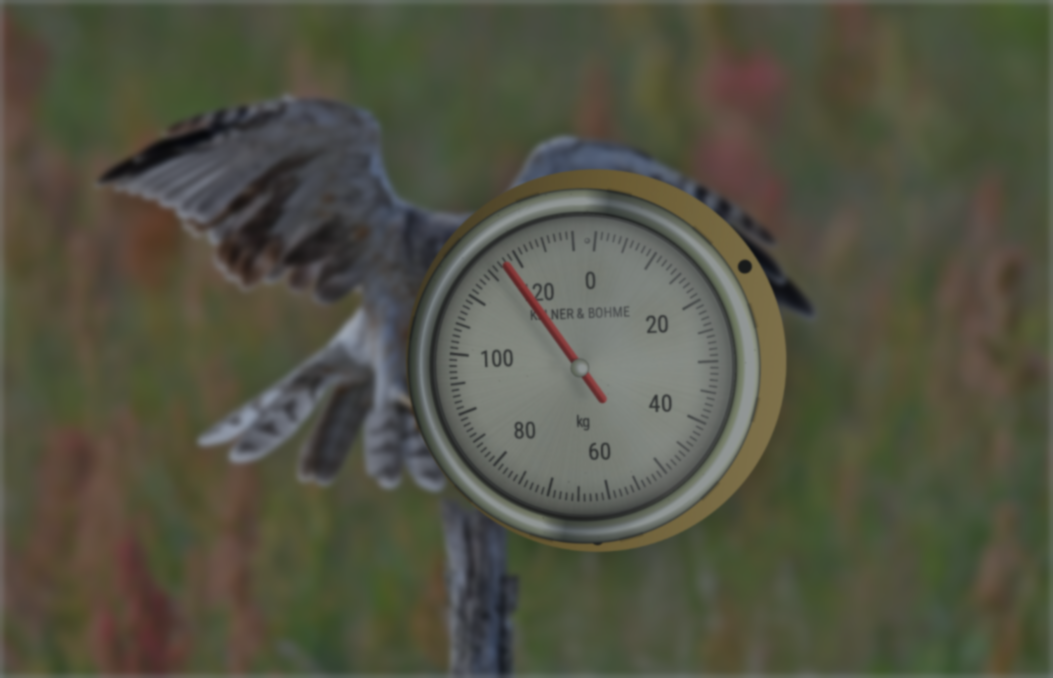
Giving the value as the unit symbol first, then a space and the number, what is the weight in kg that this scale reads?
kg 118
